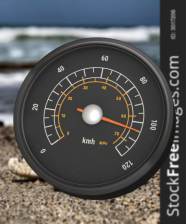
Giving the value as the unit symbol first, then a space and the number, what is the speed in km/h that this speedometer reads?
km/h 105
